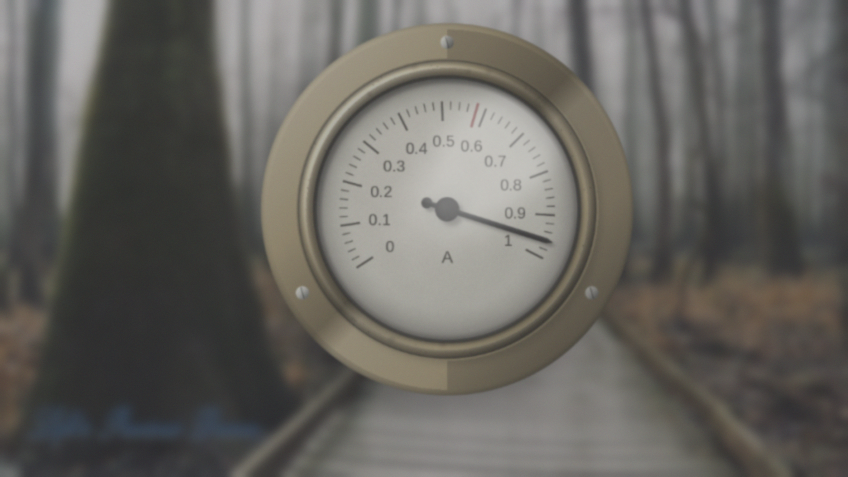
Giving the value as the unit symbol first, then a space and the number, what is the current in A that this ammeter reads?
A 0.96
